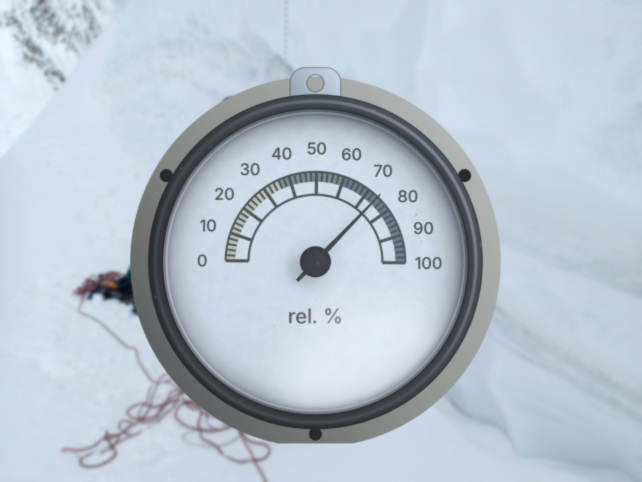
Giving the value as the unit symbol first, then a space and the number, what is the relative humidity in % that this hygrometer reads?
% 74
